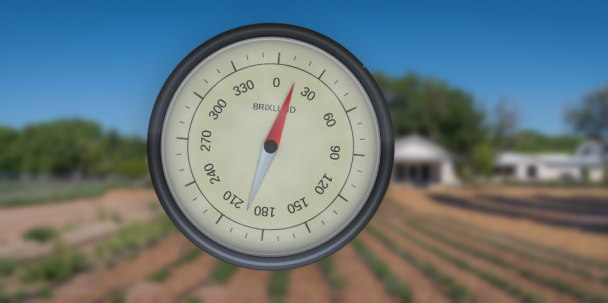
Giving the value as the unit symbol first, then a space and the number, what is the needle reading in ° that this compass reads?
° 15
